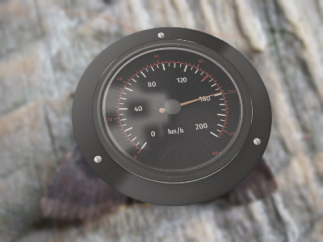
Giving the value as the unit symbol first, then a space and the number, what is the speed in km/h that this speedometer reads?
km/h 160
